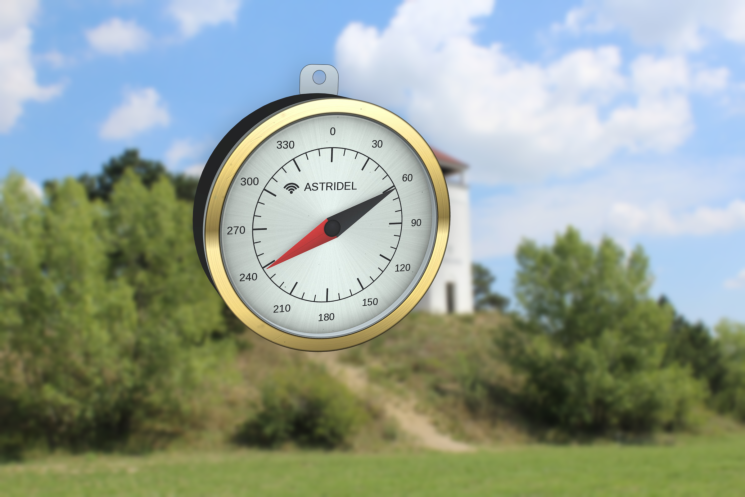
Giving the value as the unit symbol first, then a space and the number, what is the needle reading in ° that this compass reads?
° 240
